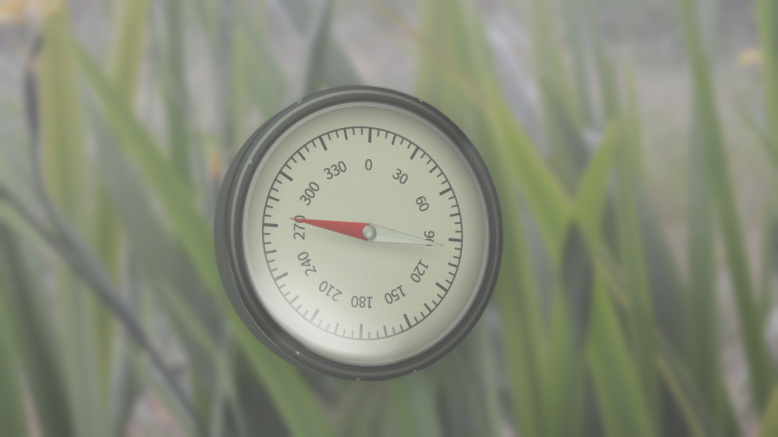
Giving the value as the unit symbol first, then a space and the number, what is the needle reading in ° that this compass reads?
° 275
